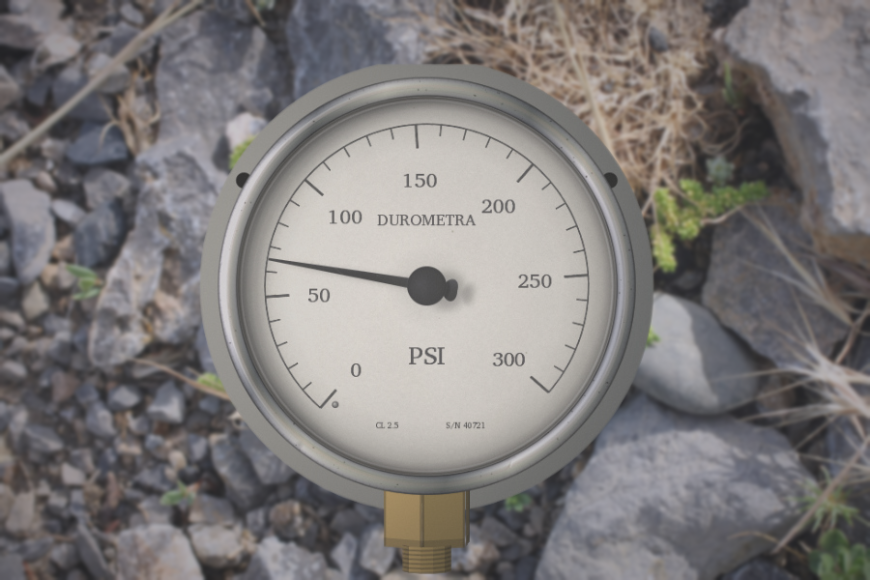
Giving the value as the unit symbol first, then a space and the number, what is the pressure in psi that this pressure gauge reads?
psi 65
